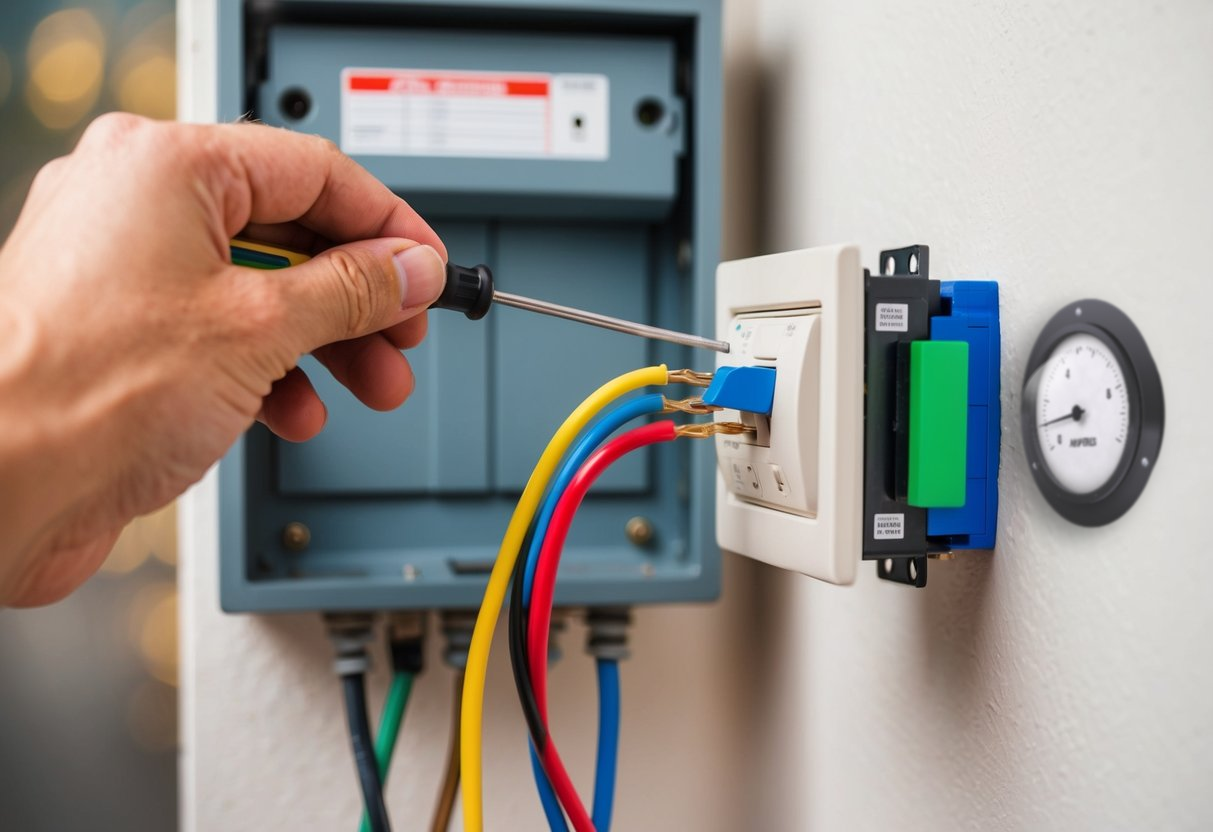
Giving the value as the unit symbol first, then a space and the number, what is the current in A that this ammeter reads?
A 1
